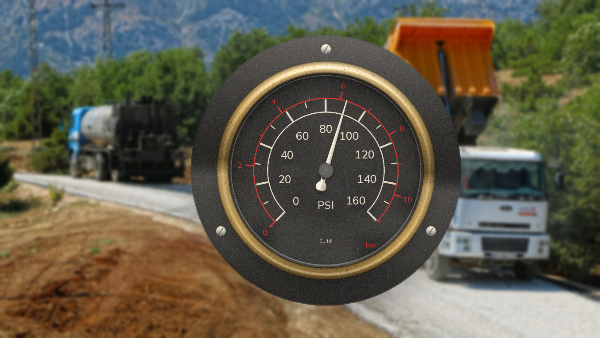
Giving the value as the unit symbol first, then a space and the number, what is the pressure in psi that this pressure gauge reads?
psi 90
